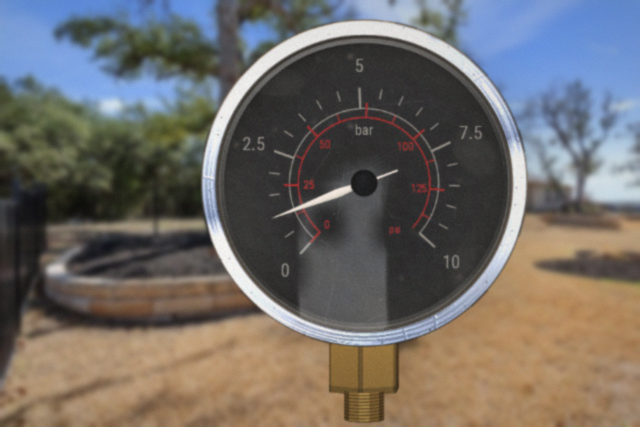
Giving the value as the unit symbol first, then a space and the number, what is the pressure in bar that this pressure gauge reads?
bar 1
